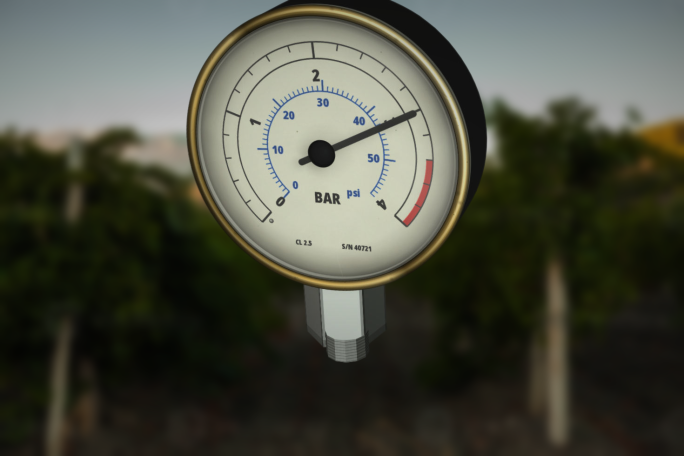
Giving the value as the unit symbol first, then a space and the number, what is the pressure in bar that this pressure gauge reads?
bar 3
